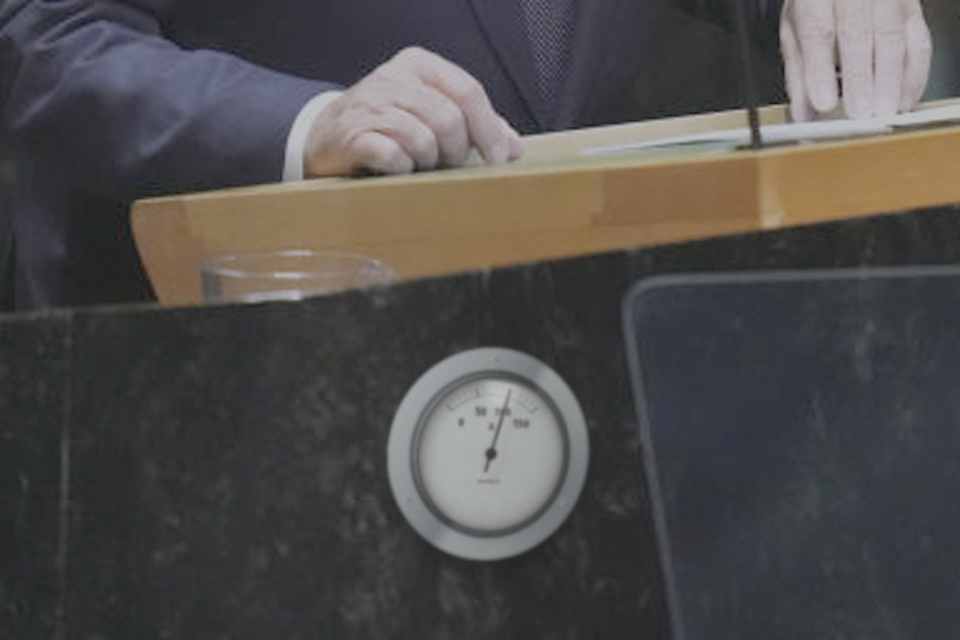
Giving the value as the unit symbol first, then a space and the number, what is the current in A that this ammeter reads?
A 100
